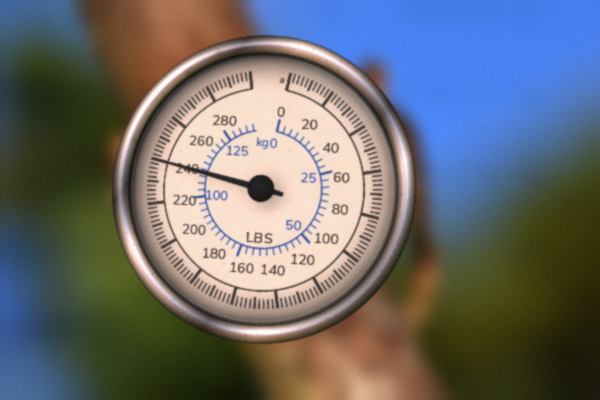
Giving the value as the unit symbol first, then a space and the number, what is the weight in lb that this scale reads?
lb 240
